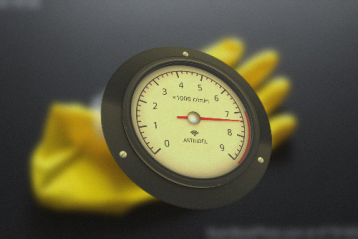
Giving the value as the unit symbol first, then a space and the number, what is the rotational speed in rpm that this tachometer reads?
rpm 7400
